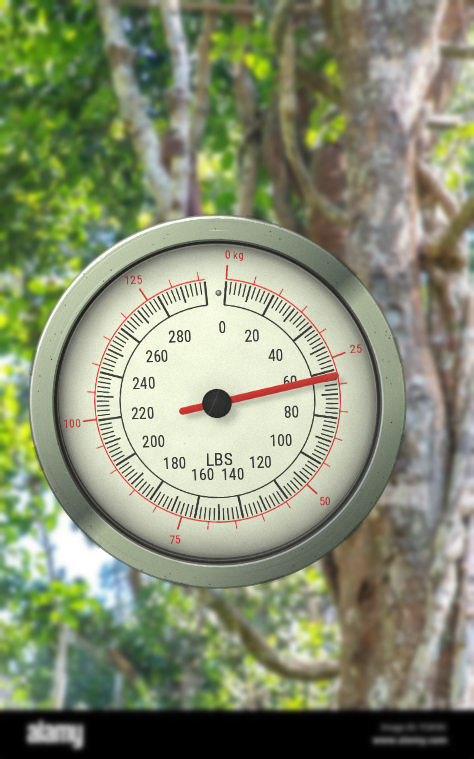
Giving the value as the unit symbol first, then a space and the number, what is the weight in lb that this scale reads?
lb 62
